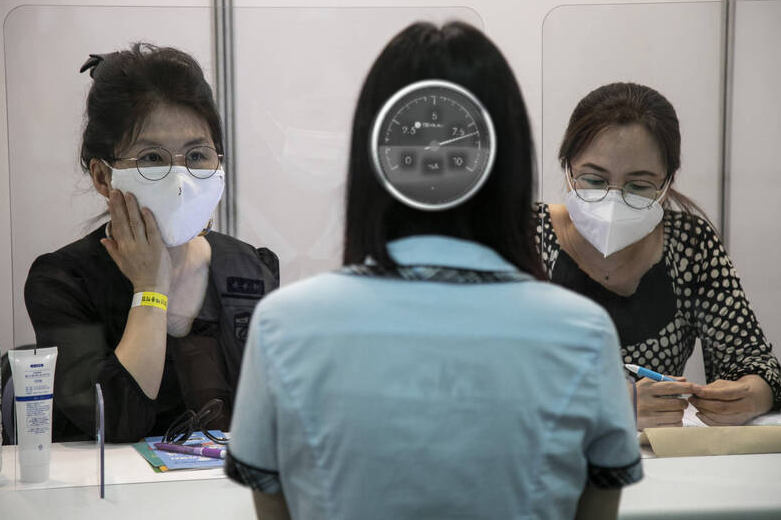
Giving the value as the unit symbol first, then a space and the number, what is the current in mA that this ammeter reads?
mA 8
